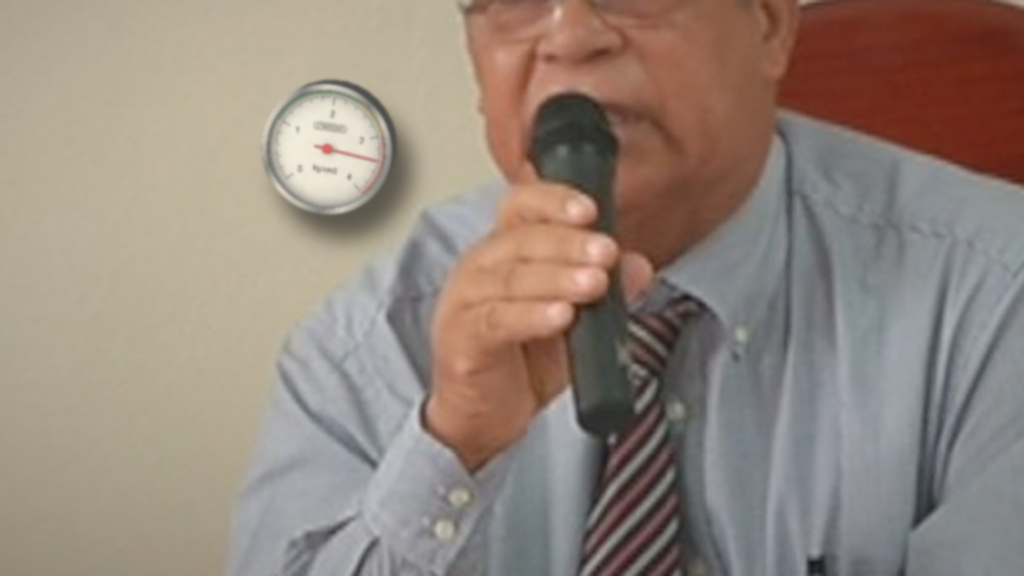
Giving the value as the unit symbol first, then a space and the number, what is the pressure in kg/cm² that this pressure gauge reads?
kg/cm² 3.4
